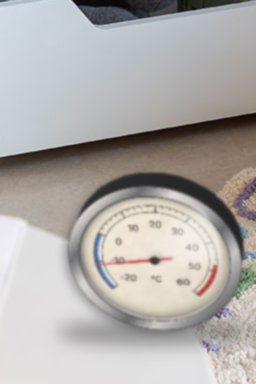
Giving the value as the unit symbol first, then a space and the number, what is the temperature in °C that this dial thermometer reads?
°C -10
